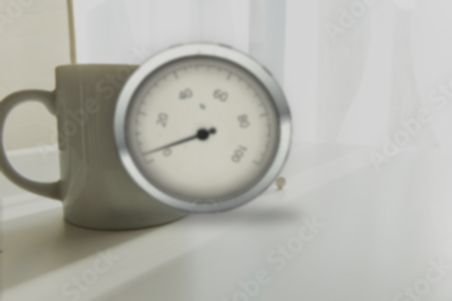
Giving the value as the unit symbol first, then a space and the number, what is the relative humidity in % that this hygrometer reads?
% 4
